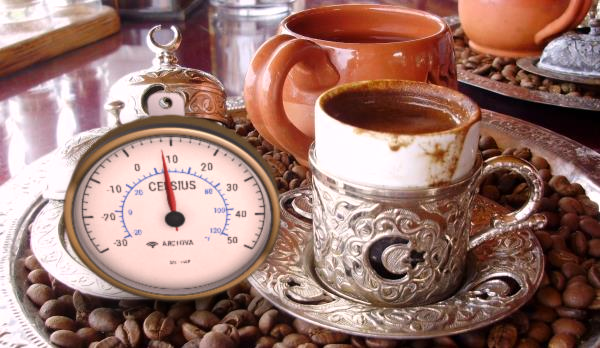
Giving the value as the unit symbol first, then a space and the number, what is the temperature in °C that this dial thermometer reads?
°C 8
